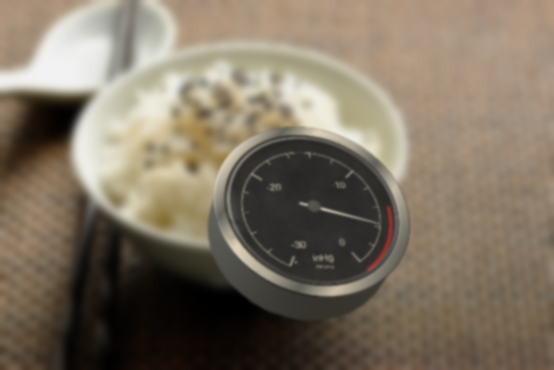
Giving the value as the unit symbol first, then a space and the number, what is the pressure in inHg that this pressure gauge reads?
inHg -4
